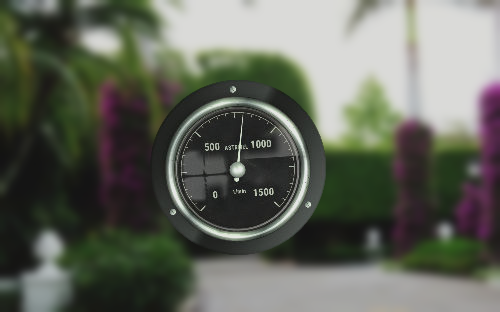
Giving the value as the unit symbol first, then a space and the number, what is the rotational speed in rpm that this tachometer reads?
rpm 800
